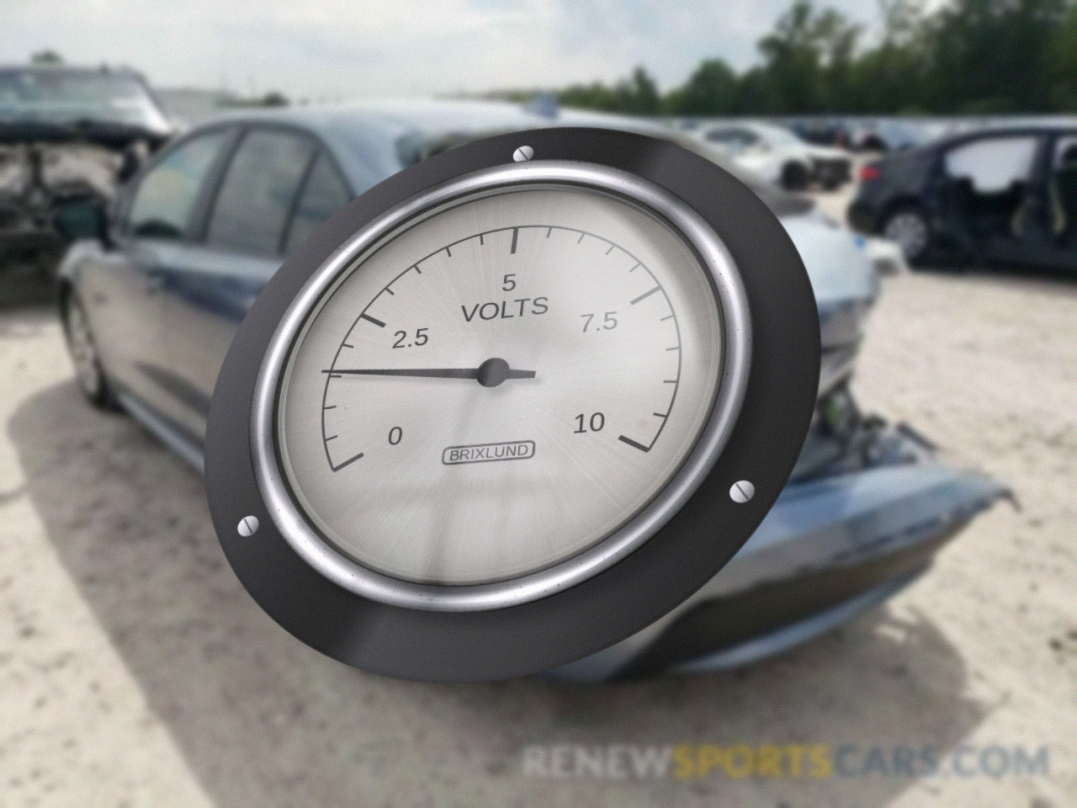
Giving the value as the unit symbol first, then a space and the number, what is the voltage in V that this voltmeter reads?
V 1.5
